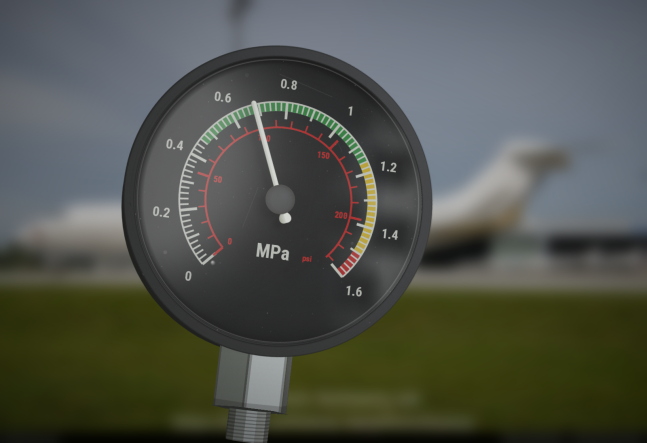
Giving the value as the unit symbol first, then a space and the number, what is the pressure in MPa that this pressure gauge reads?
MPa 0.68
